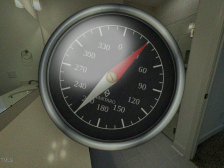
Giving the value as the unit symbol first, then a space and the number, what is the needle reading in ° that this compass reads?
° 30
